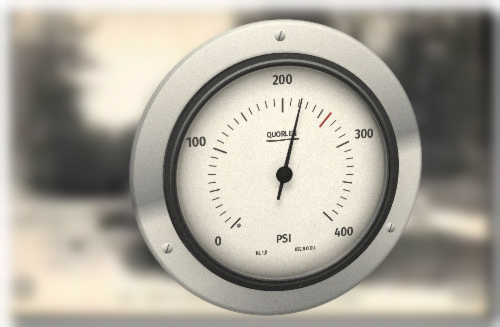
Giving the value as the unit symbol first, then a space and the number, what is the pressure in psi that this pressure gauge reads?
psi 220
